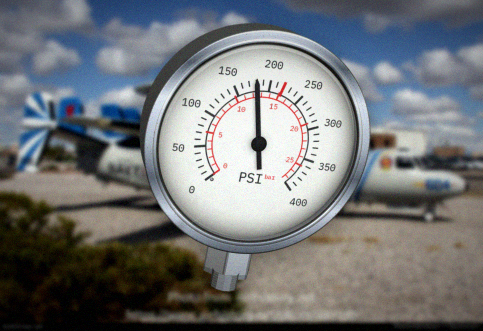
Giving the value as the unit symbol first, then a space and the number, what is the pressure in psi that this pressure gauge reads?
psi 180
